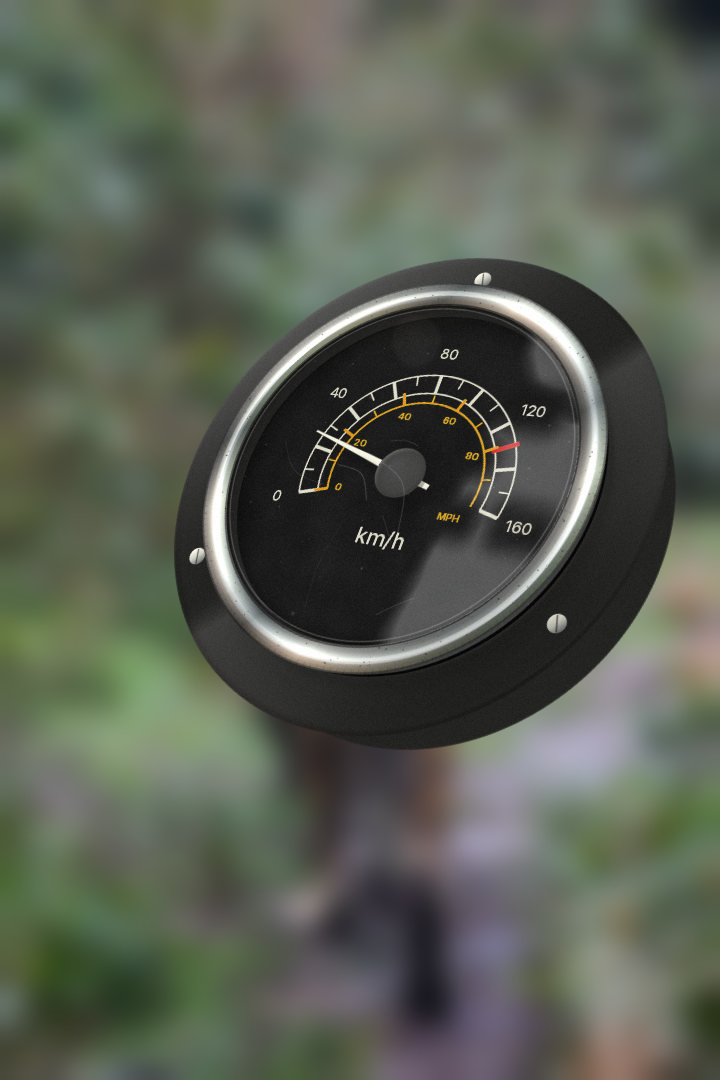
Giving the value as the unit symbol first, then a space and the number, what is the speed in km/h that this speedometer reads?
km/h 25
